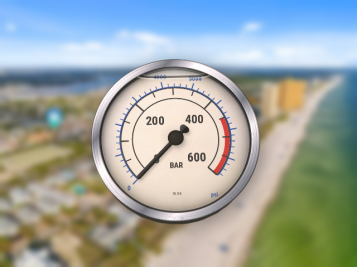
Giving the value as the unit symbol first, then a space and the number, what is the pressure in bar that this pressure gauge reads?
bar 0
